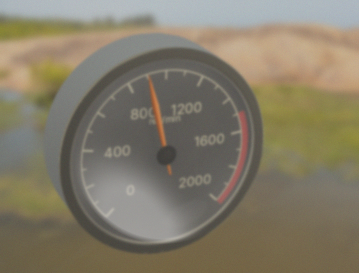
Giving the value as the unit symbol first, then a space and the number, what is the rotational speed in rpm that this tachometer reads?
rpm 900
